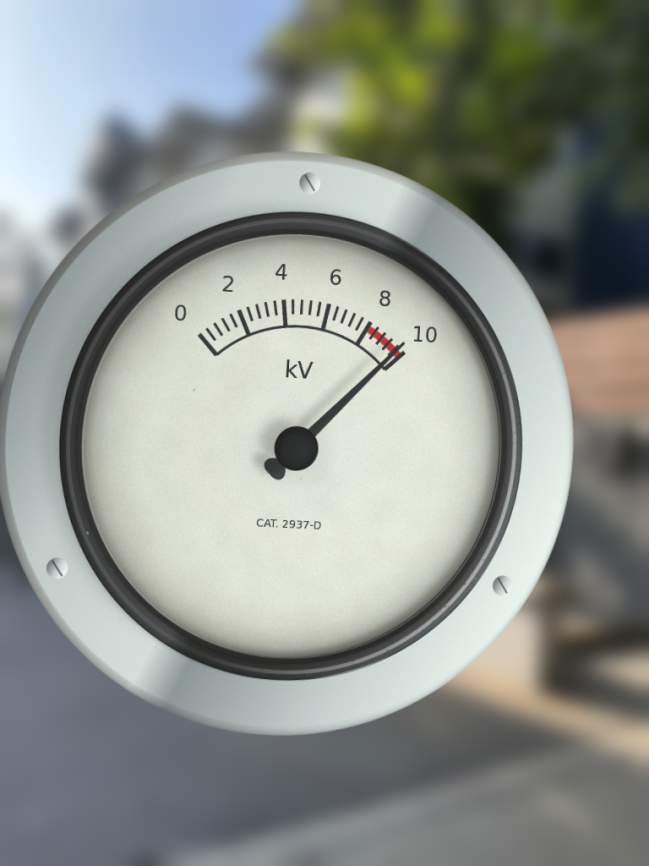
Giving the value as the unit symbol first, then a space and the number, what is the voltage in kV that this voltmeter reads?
kV 9.6
